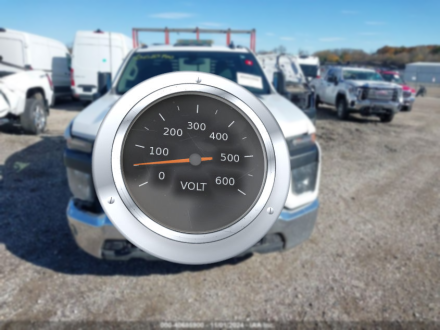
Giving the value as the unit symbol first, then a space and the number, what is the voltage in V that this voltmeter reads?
V 50
